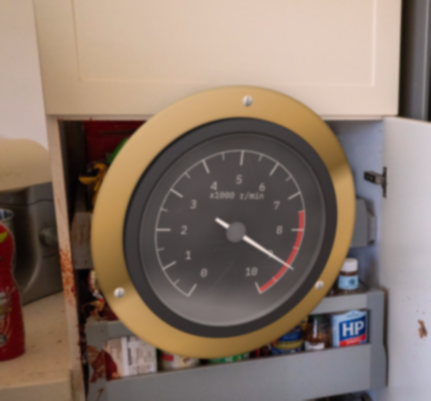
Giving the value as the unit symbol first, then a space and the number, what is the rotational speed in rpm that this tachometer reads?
rpm 9000
